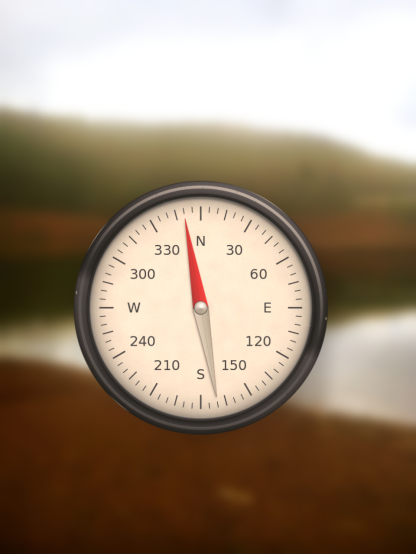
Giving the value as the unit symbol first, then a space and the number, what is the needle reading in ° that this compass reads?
° 350
